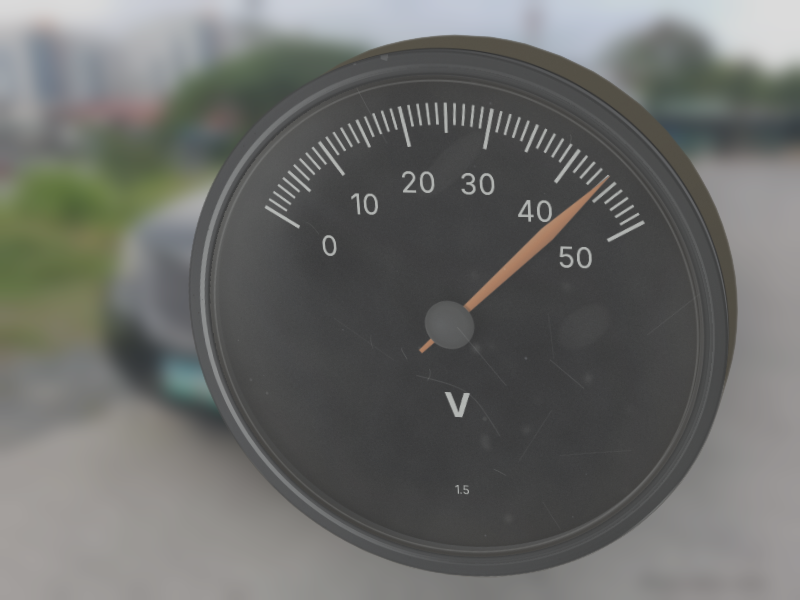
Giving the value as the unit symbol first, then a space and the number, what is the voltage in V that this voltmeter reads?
V 44
